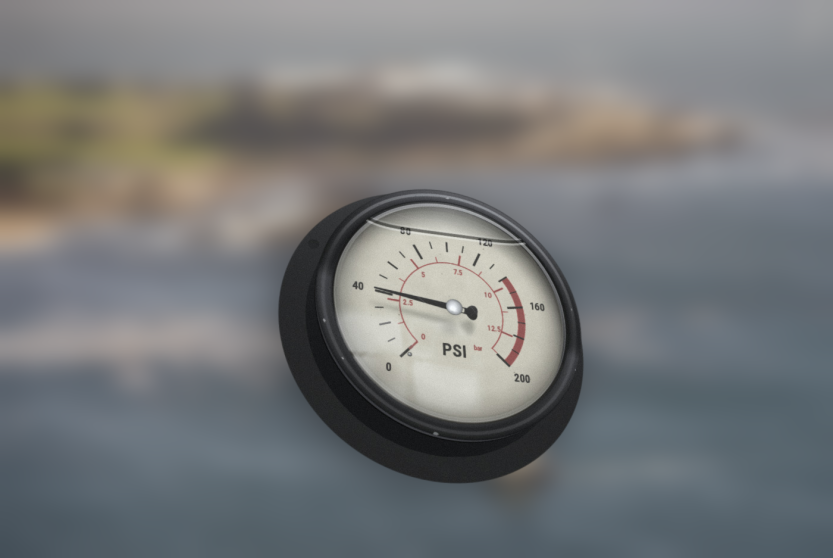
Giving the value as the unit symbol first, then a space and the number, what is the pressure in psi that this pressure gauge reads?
psi 40
